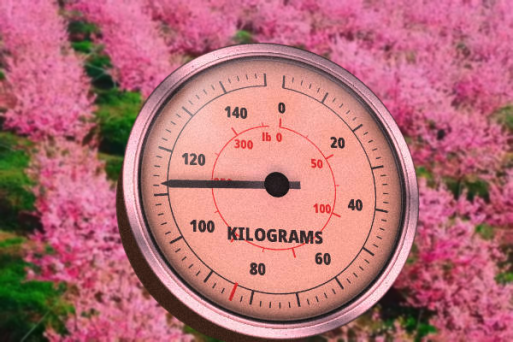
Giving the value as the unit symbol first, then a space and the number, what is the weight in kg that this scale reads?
kg 112
